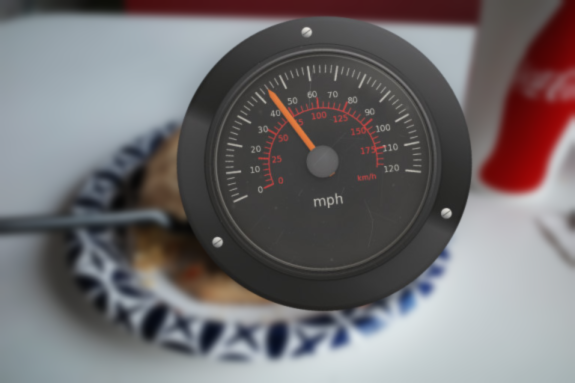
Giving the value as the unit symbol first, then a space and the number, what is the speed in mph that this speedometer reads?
mph 44
